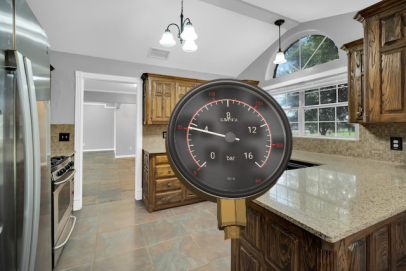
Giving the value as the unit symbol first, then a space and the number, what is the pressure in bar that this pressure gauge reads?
bar 3.5
